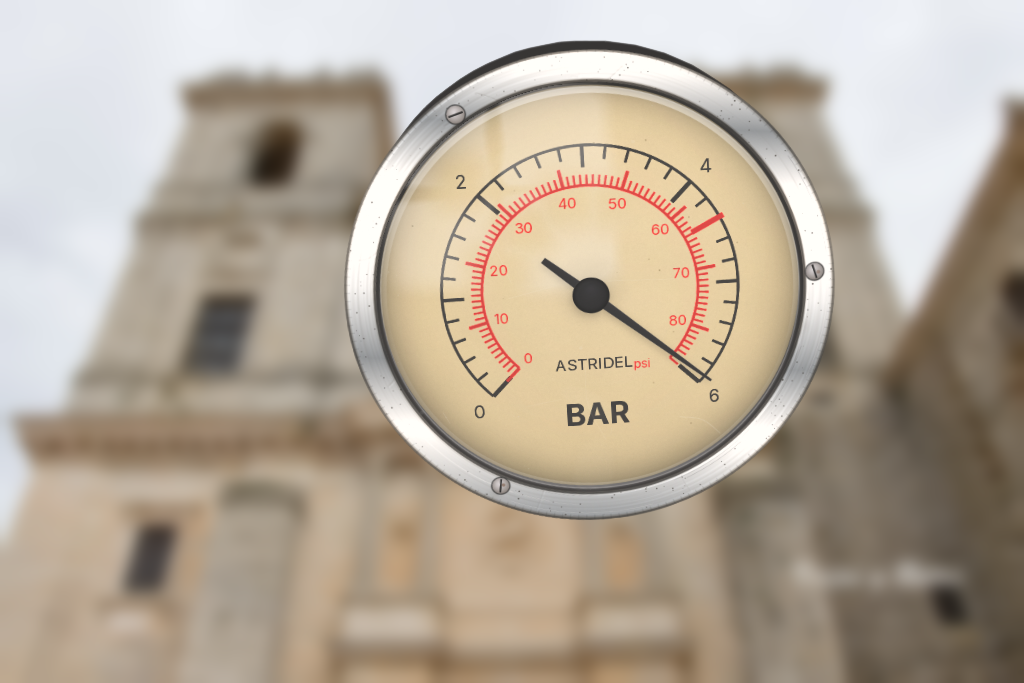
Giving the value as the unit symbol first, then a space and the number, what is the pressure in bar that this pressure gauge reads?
bar 5.9
